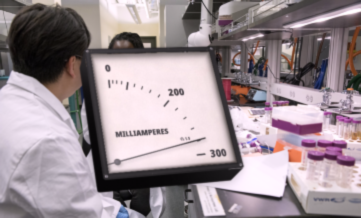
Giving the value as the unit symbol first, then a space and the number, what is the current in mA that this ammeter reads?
mA 280
